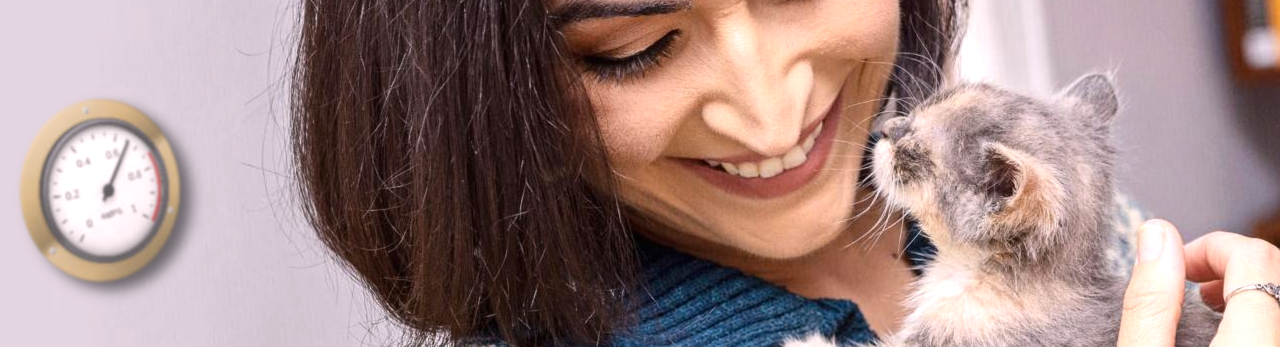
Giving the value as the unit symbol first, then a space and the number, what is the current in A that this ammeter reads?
A 0.65
